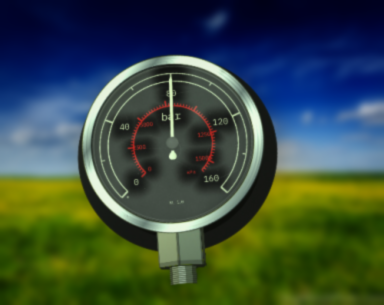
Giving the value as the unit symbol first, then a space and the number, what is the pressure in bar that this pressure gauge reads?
bar 80
